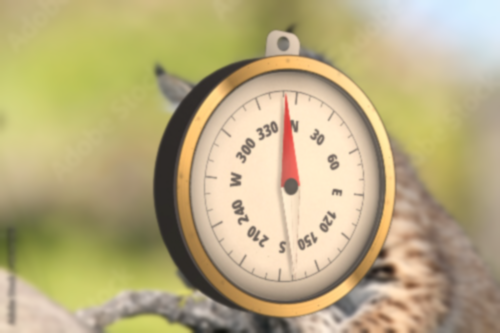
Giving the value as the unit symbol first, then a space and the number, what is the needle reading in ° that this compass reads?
° 350
